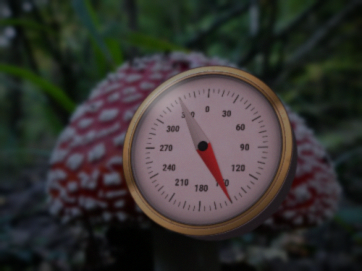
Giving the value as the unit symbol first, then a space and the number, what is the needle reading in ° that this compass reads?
° 150
